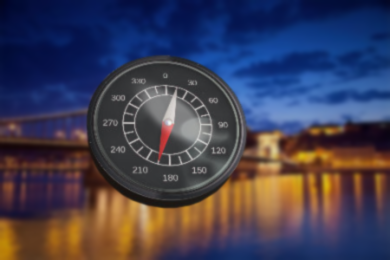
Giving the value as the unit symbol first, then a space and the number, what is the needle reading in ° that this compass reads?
° 195
